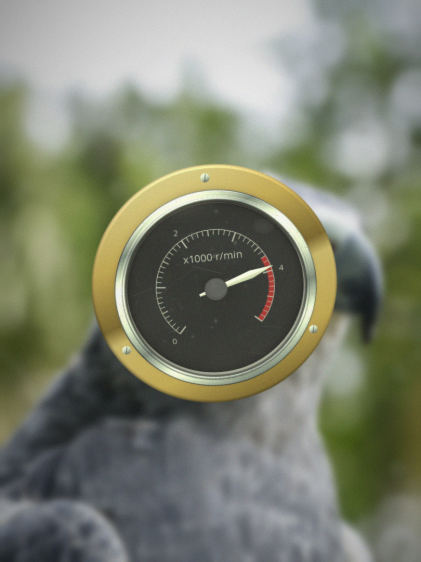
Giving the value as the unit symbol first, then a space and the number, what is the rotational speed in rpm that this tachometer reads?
rpm 3900
